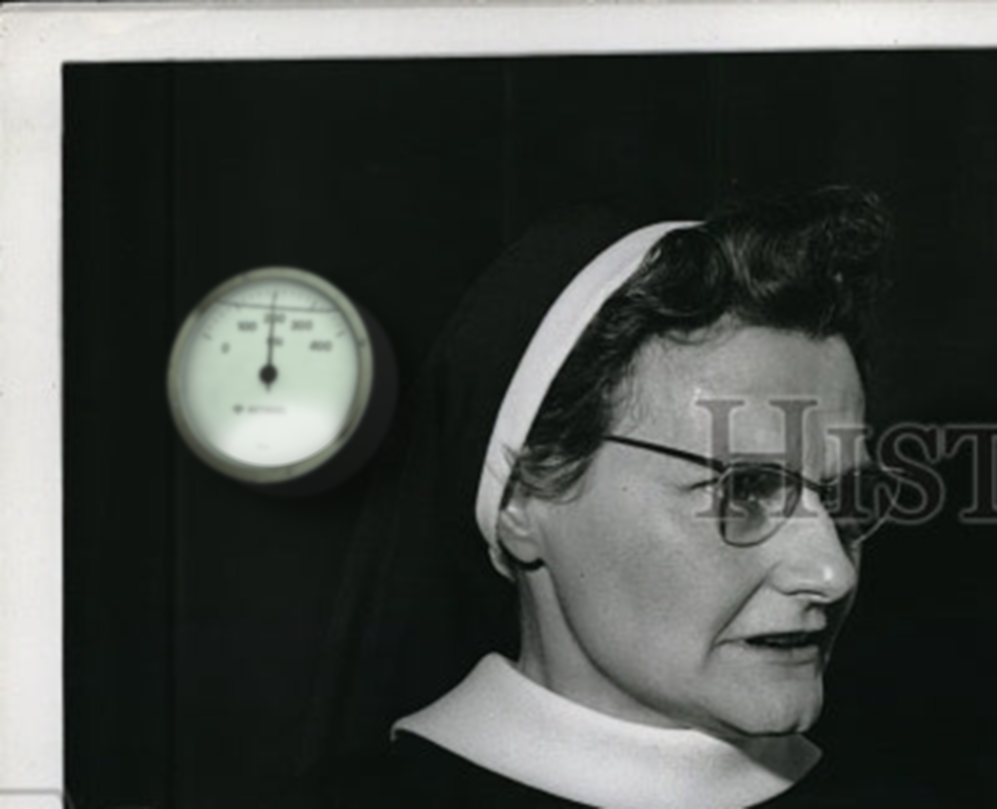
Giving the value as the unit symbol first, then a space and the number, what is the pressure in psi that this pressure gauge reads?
psi 200
